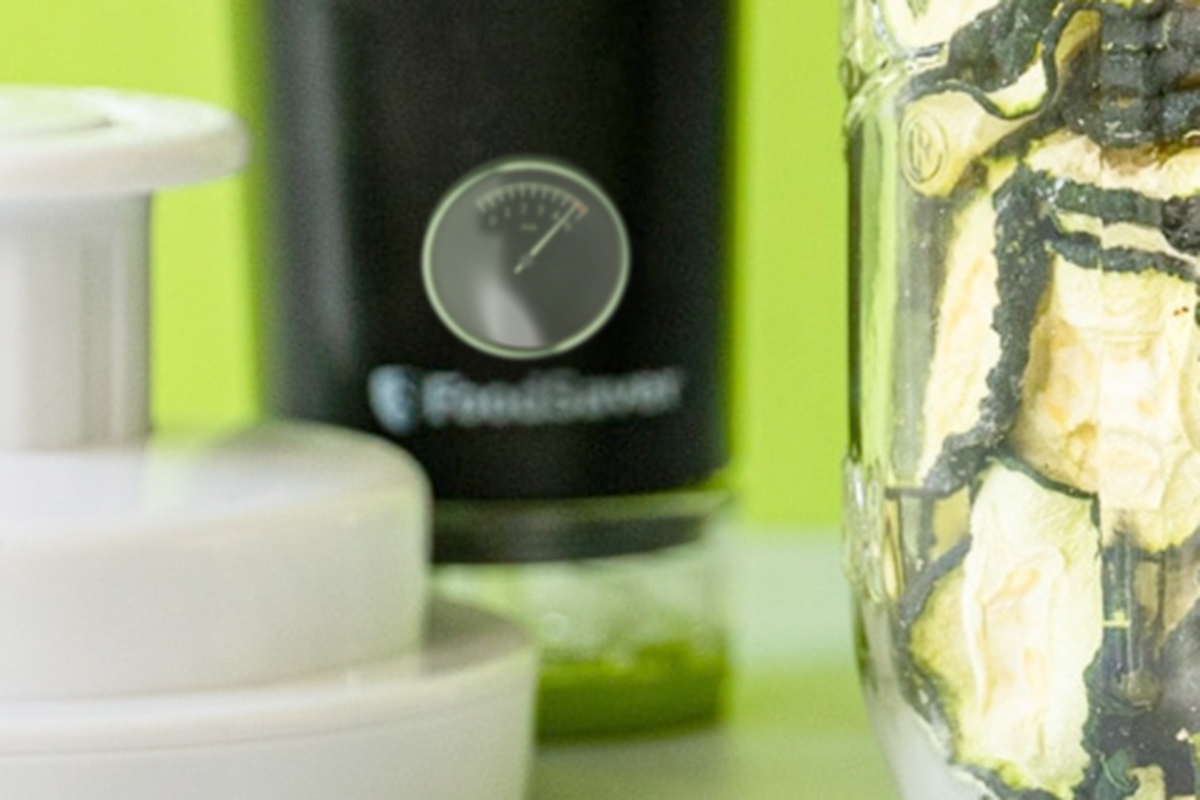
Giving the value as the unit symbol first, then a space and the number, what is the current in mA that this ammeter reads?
mA 4.5
